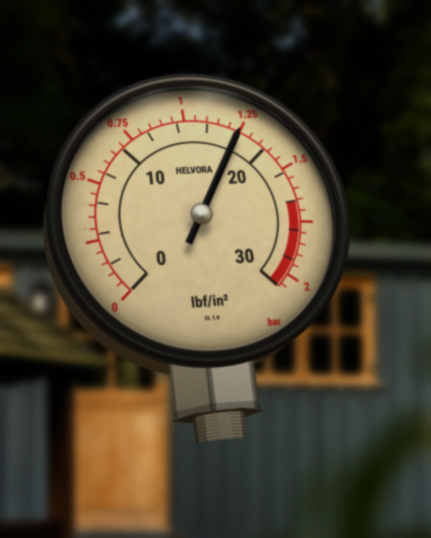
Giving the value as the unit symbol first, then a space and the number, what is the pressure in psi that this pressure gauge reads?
psi 18
